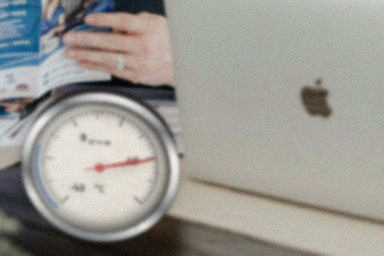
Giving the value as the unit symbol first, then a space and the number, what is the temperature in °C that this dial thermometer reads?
°C 40
